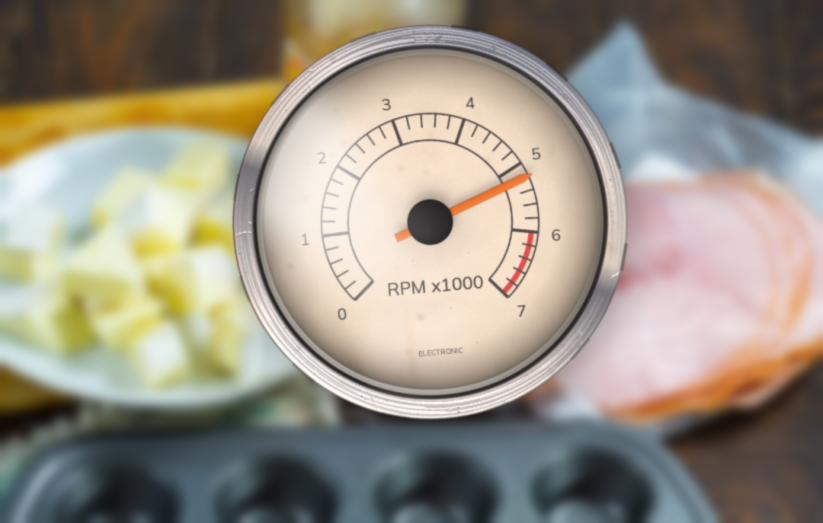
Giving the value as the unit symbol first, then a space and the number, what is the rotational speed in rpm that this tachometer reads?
rpm 5200
